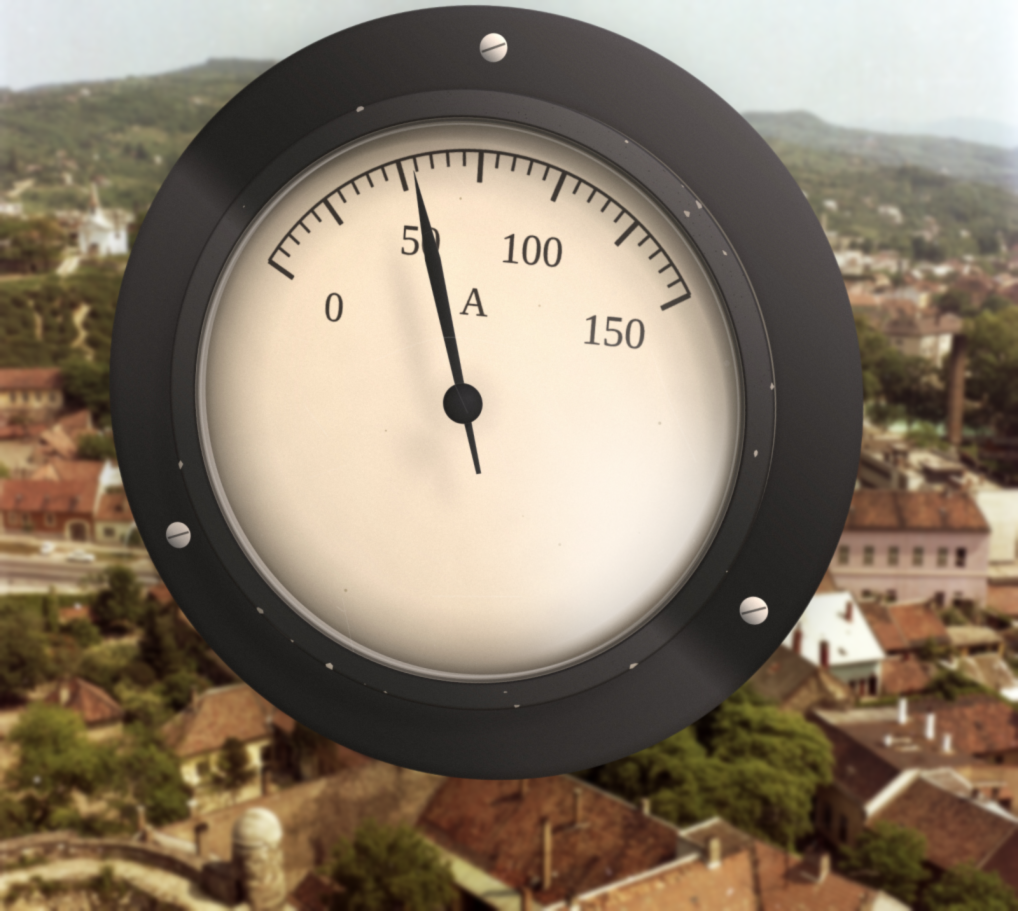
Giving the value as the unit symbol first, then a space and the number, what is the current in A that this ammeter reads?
A 55
